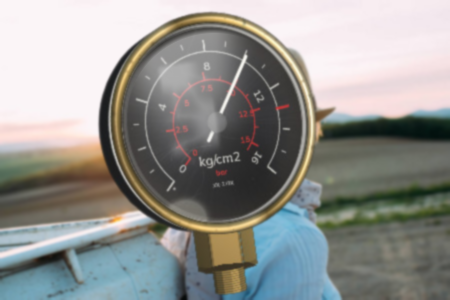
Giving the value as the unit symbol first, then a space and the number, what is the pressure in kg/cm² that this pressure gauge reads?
kg/cm² 10
